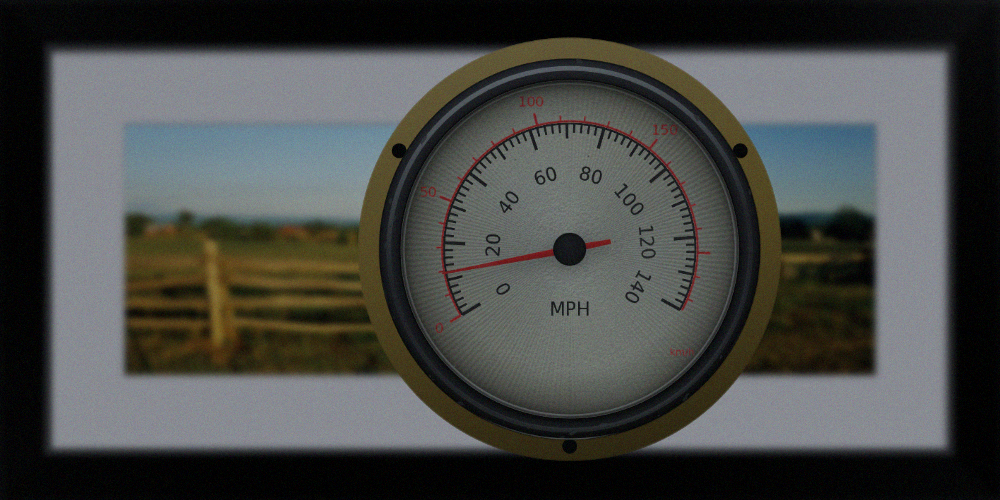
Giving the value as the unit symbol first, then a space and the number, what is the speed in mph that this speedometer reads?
mph 12
